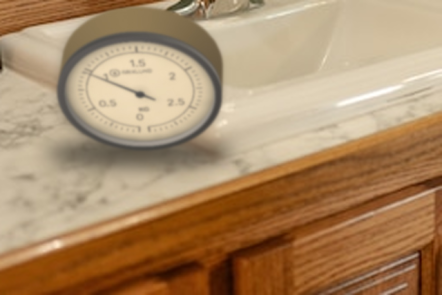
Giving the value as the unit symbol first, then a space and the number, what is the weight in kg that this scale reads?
kg 1
